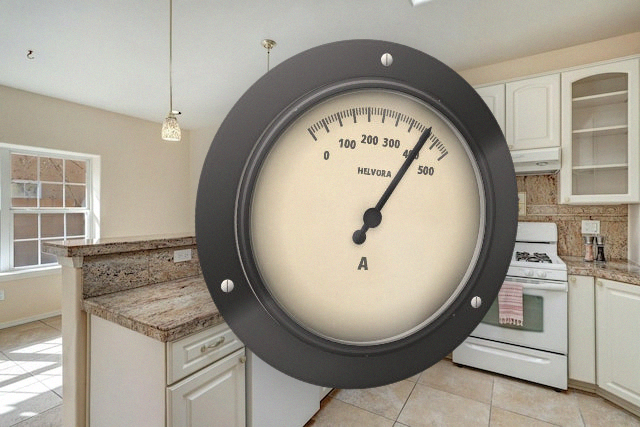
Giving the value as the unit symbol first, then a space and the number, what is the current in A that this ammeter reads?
A 400
